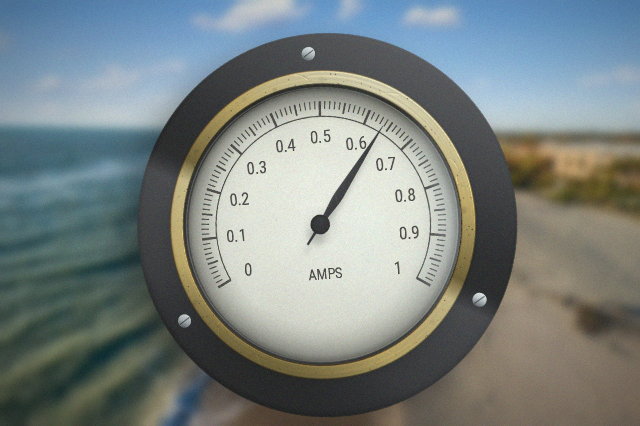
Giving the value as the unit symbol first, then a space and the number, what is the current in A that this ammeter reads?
A 0.64
